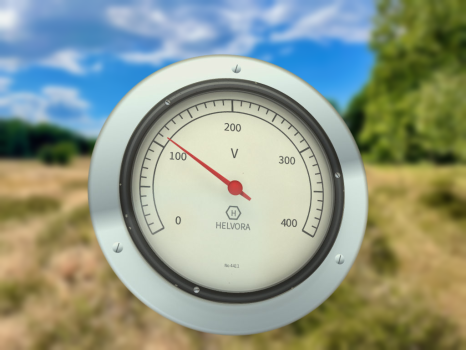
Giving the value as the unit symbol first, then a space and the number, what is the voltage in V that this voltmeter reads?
V 110
